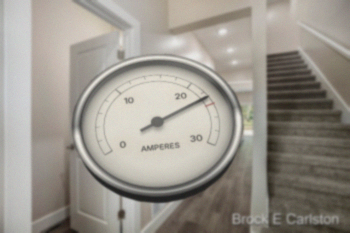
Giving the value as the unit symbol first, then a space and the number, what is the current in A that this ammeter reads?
A 23
